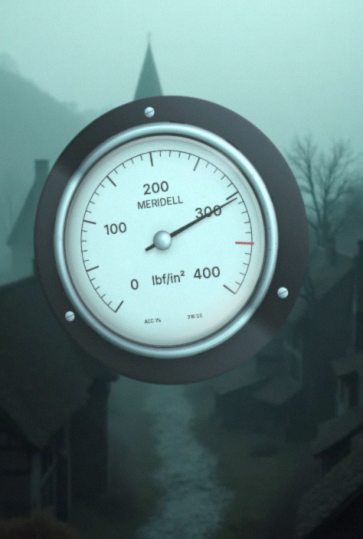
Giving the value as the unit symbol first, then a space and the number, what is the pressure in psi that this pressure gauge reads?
psi 305
